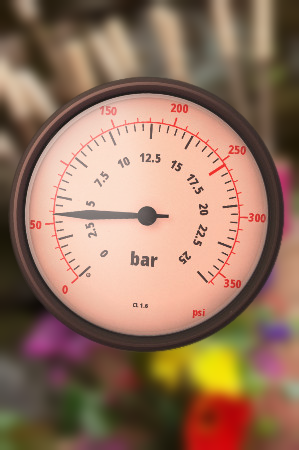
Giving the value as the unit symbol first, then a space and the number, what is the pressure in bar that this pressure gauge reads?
bar 4
